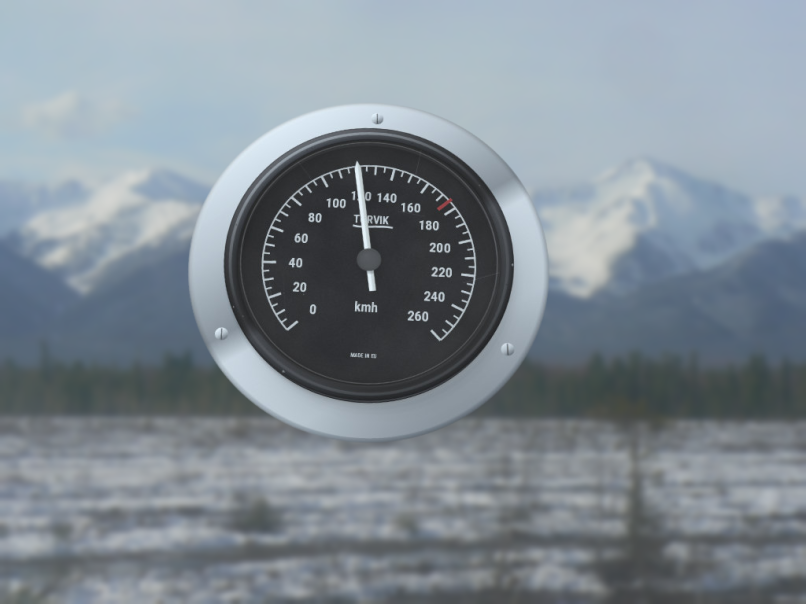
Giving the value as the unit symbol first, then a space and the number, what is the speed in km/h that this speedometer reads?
km/h 120
